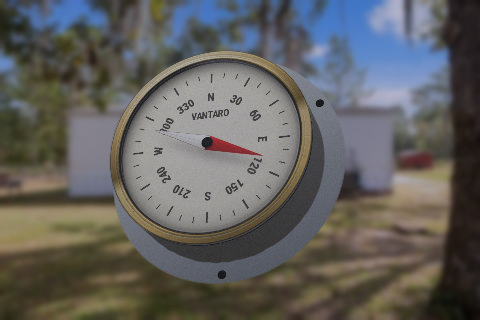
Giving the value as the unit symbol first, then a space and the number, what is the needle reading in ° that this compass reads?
° 110
